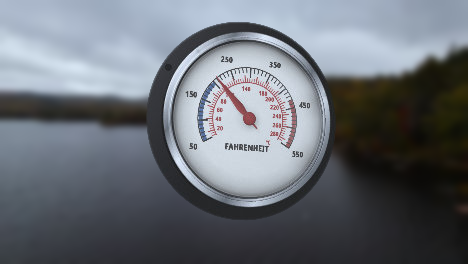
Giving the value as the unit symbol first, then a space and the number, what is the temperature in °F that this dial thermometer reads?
°F 210
